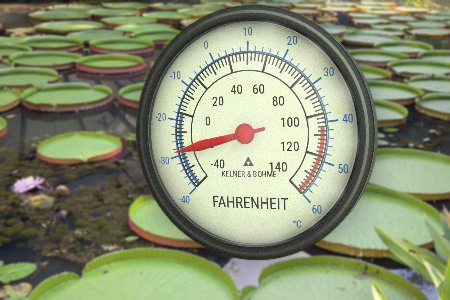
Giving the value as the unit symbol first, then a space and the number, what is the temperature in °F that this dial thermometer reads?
°F -20
